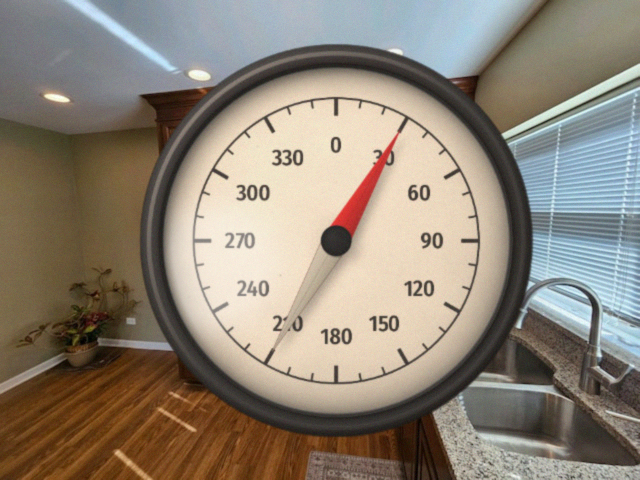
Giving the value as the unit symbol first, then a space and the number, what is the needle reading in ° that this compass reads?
° 30
